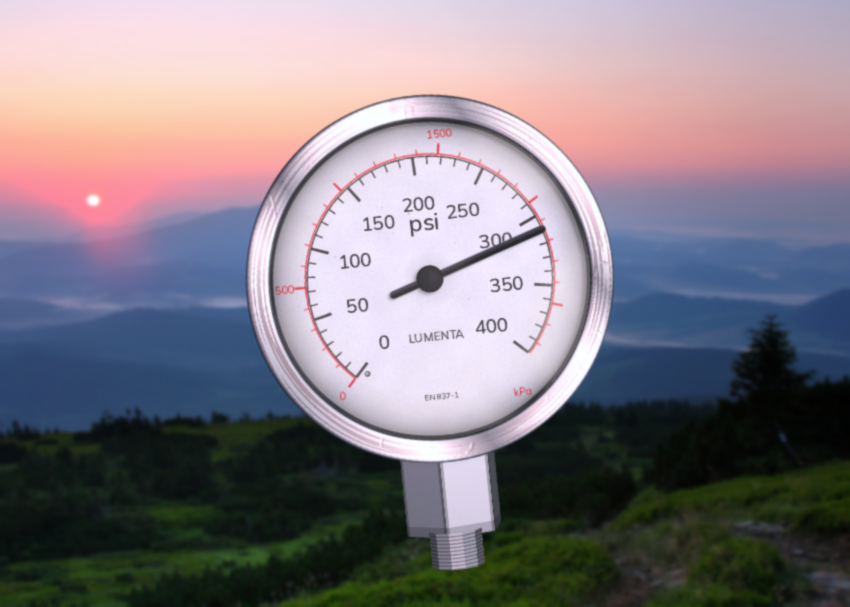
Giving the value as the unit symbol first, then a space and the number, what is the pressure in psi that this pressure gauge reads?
psi 310
